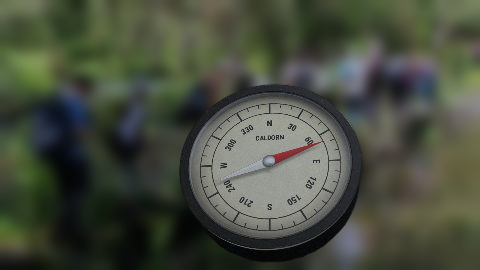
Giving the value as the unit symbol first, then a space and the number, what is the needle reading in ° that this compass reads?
° 70
